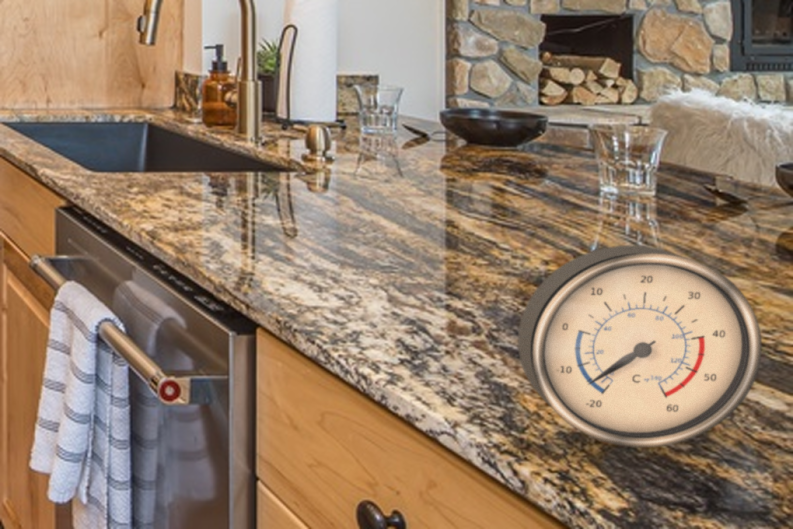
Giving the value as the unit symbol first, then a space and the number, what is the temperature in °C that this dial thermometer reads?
°C -15
